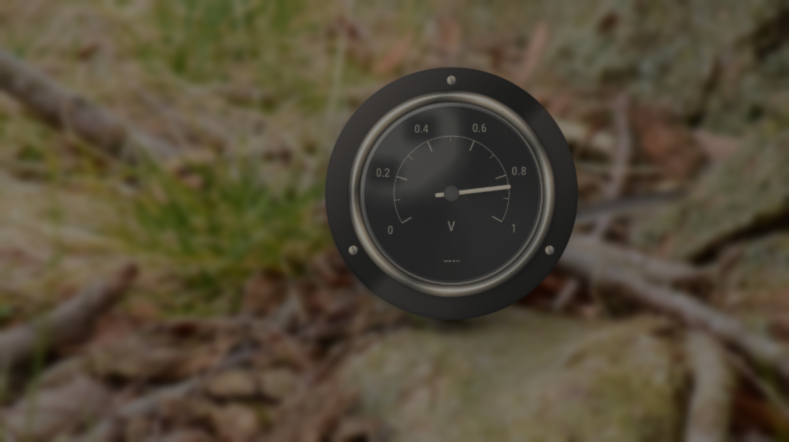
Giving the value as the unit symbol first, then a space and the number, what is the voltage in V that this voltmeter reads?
V 0.85
